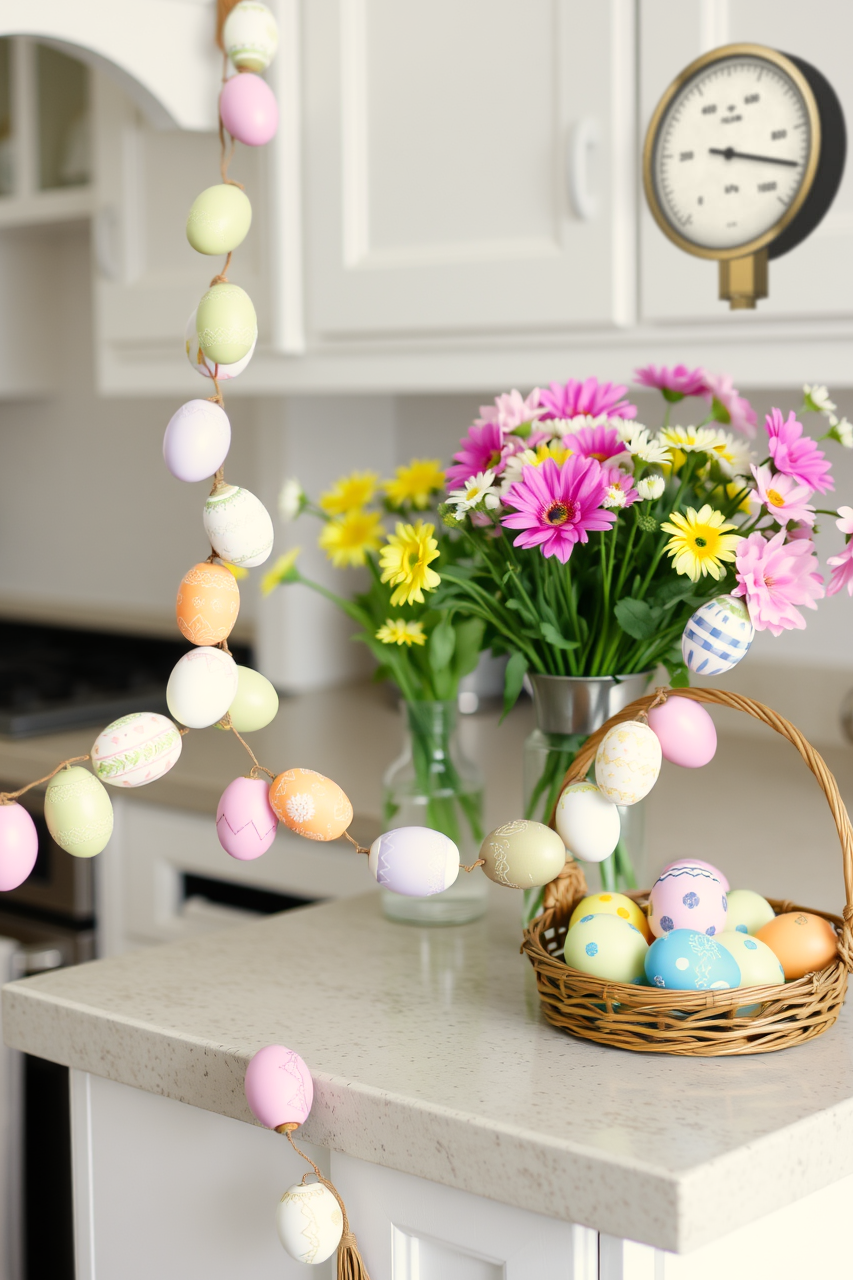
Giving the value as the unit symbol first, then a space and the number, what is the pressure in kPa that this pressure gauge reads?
kPa 900
